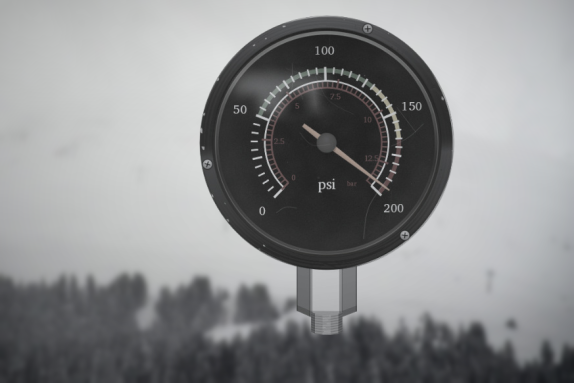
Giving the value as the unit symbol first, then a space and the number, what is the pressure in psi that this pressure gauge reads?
psi 195
